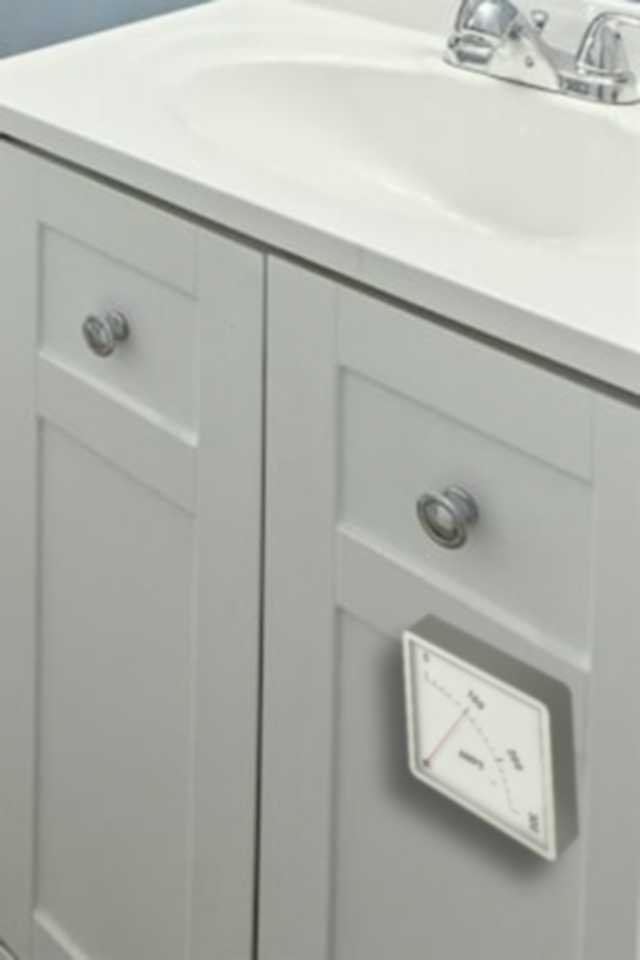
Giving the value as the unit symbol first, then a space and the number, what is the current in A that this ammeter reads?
A 100
